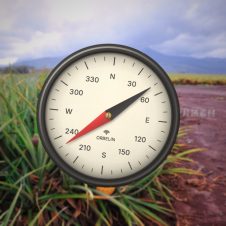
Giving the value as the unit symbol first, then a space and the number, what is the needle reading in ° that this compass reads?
° 230
